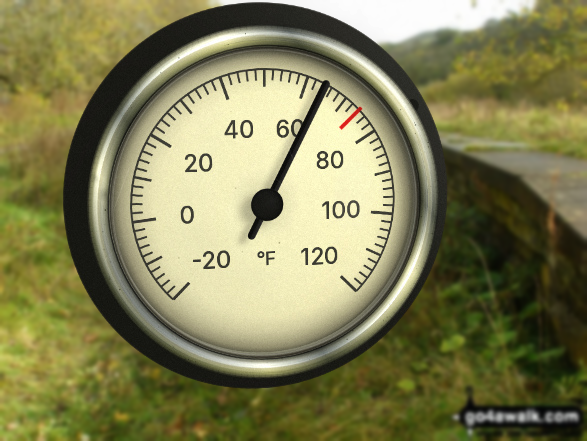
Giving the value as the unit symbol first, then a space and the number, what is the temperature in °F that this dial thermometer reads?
°F 64
